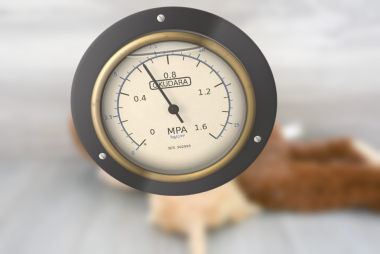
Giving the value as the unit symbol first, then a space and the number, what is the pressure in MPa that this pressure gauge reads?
MPa 0.65
